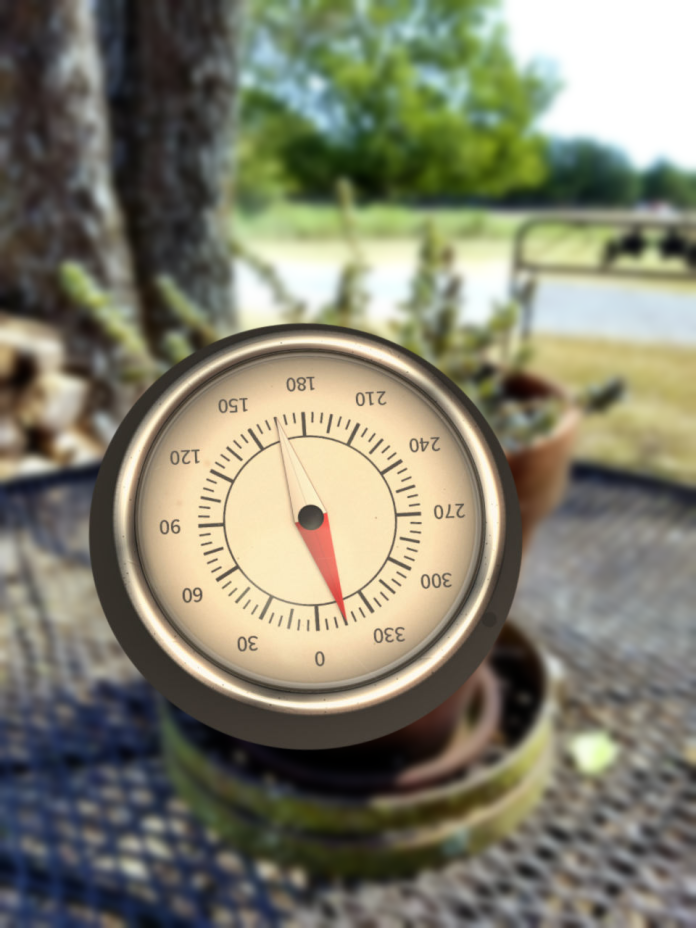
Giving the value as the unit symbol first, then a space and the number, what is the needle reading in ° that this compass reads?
° 345
